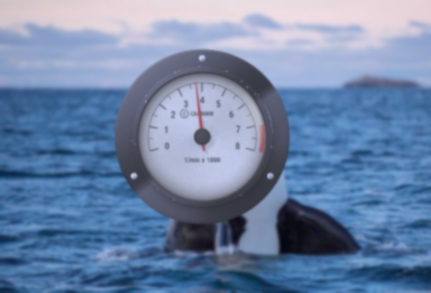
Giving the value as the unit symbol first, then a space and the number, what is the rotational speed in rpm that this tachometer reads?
rpm 3750
